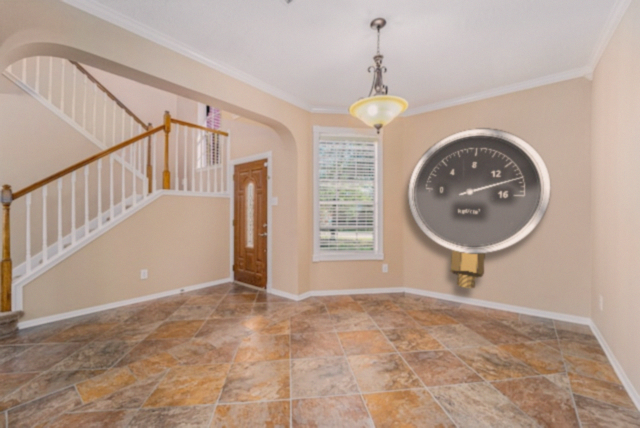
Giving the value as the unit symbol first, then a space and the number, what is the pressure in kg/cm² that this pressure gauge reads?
kg/cm² 14
